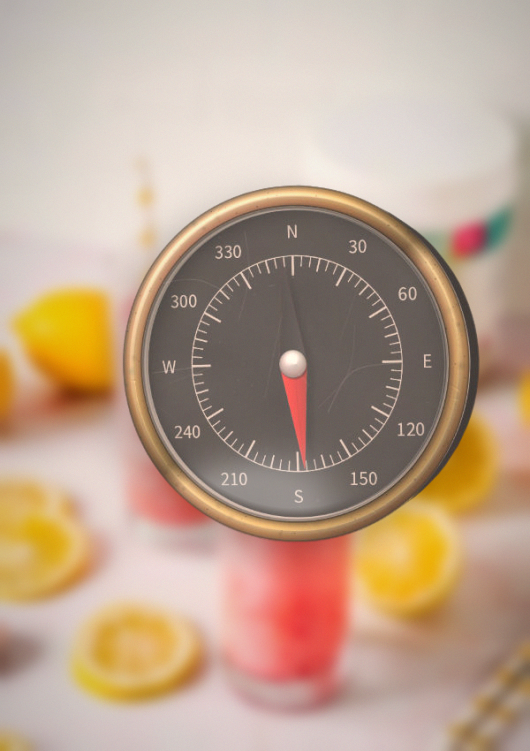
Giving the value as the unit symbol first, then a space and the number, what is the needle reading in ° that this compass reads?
° 175
